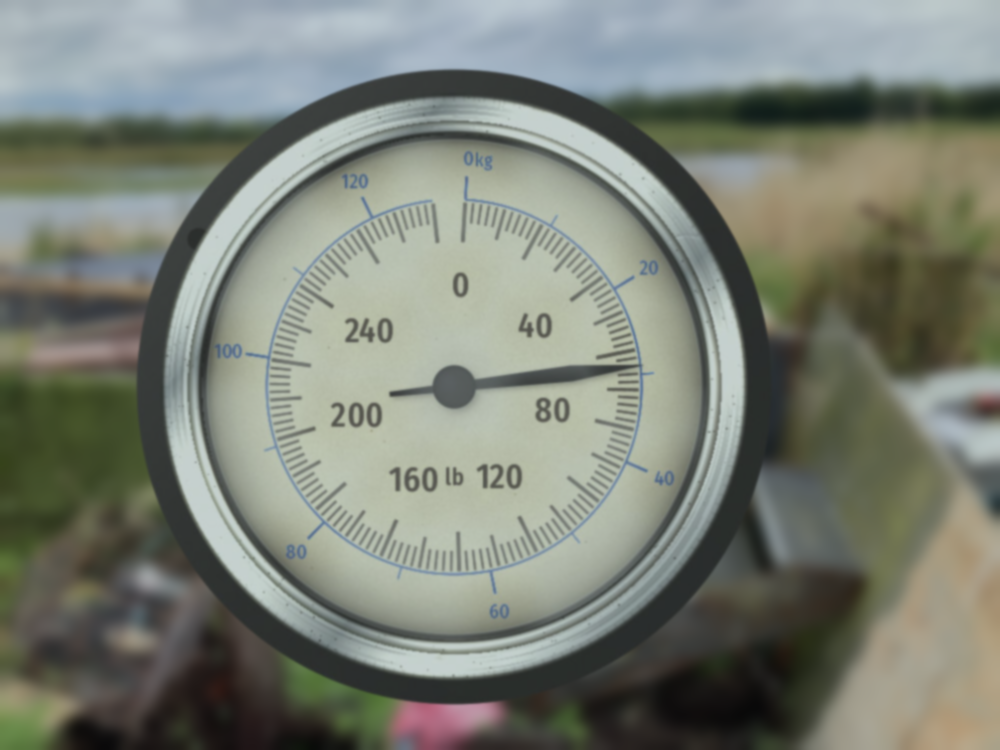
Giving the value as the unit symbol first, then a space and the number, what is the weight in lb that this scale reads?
lb 64
